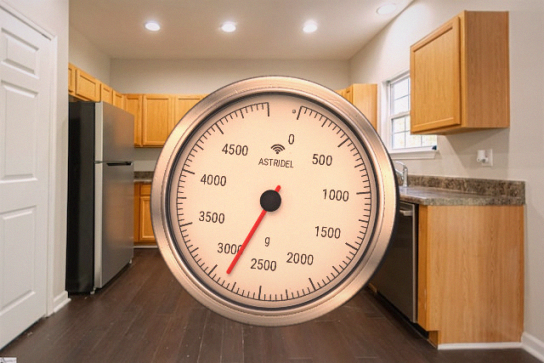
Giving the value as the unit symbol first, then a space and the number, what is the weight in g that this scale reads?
g 2850
